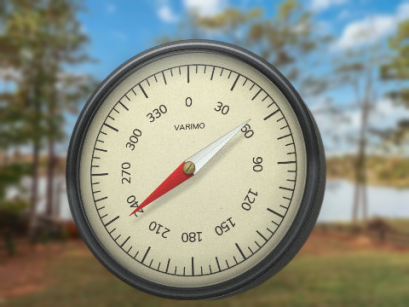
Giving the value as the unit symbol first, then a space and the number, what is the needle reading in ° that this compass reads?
° 235
